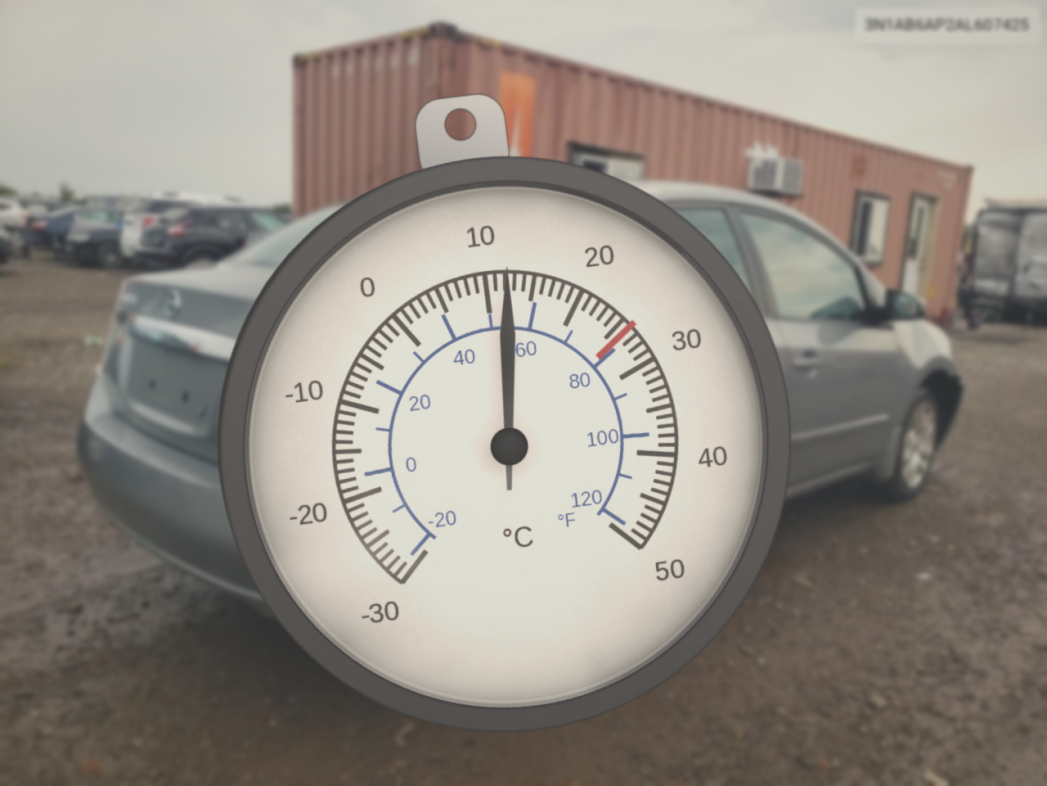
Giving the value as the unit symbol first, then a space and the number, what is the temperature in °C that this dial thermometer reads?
°C 12
